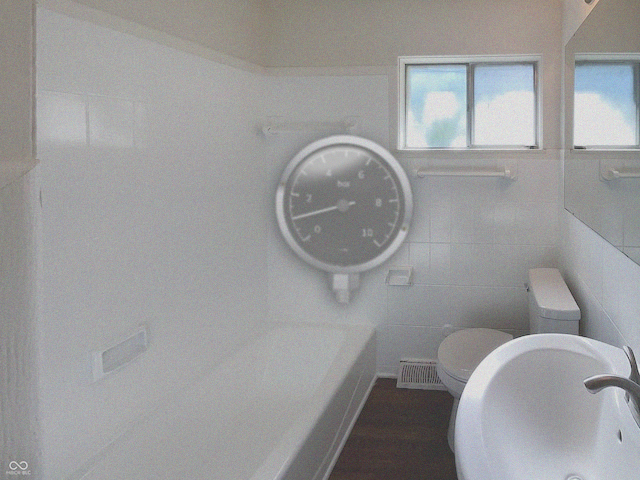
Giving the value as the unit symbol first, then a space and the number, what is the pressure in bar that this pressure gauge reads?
bar 1
